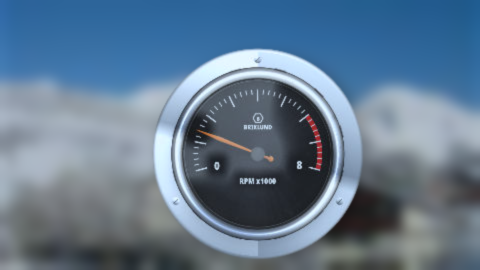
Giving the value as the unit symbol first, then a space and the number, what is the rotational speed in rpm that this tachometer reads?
rpm 1400
